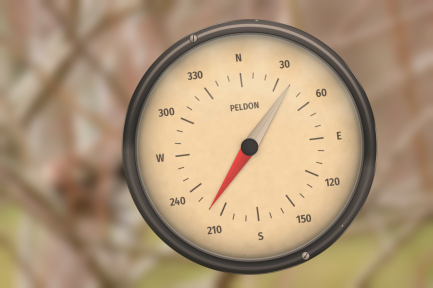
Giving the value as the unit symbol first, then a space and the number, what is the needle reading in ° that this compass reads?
° 220
